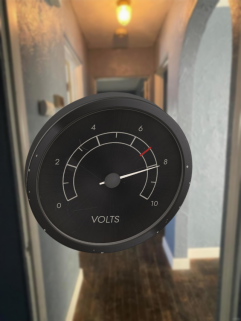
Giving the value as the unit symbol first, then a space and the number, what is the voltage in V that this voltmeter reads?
V 8
